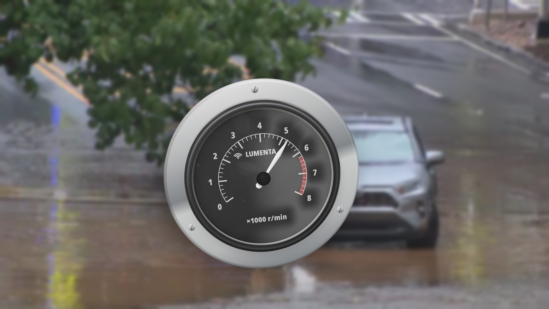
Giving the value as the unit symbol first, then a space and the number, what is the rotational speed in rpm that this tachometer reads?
rpm 5200
